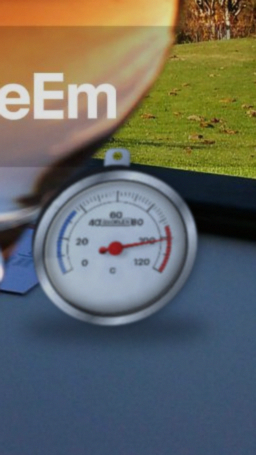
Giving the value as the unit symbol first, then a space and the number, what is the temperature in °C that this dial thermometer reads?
°C 100
